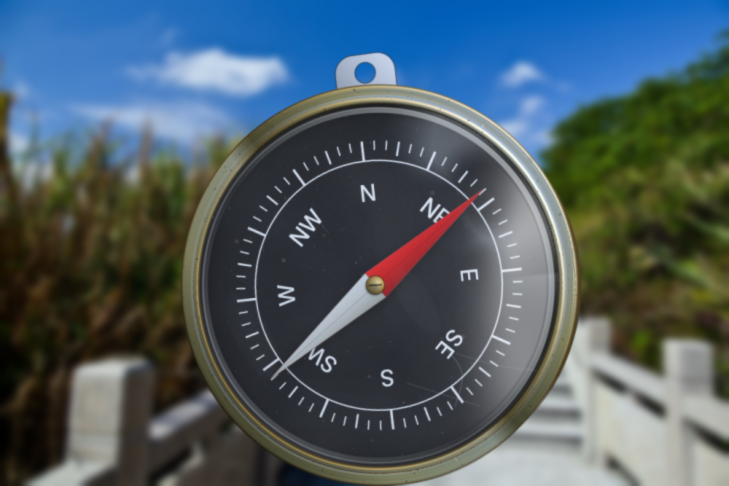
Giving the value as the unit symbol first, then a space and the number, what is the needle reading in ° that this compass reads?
° 55
